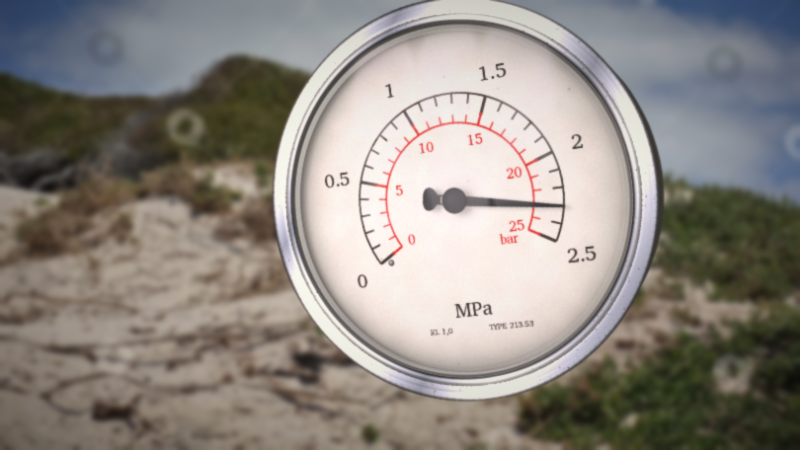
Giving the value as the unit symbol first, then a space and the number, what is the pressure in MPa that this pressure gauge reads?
MPa 2.3
